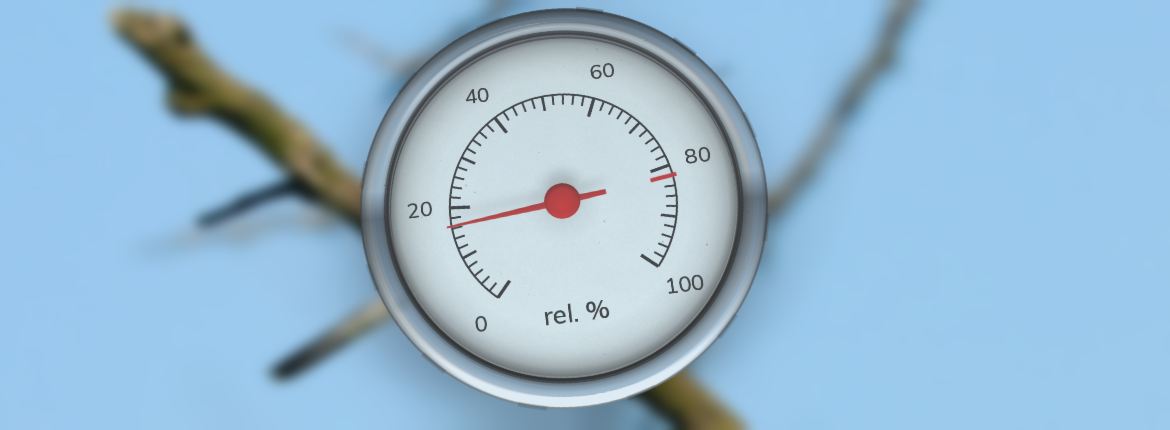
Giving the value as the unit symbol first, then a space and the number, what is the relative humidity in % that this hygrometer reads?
% 16
